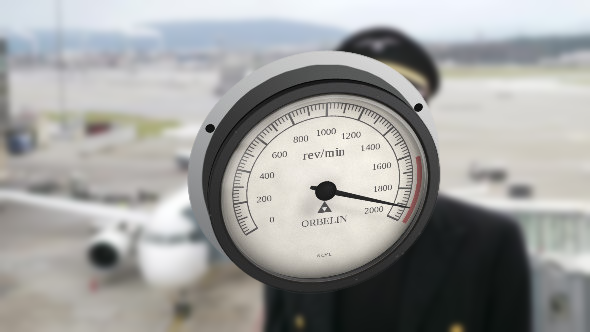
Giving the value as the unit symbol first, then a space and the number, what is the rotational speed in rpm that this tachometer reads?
rpm 1900
